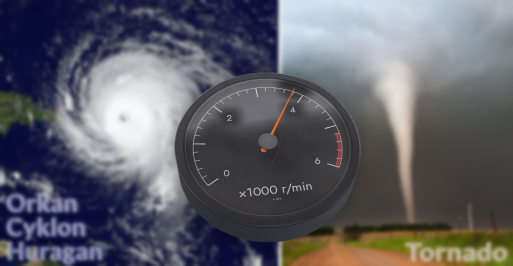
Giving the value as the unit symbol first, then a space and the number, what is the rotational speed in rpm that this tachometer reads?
rpm 3800
